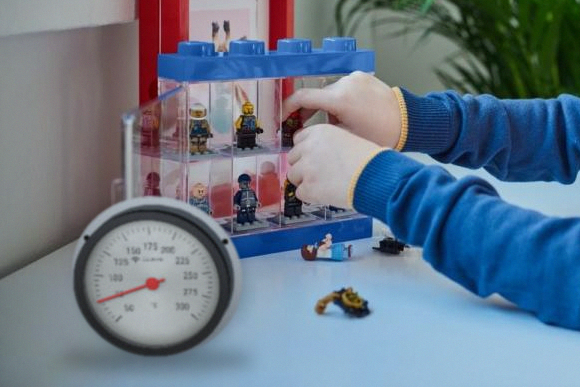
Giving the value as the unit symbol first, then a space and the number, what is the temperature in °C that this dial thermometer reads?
°C 75
